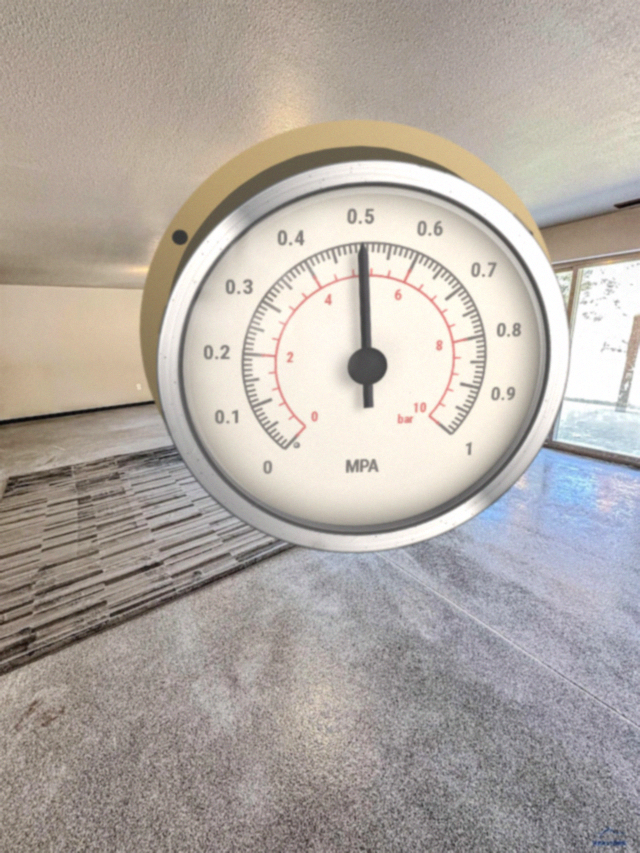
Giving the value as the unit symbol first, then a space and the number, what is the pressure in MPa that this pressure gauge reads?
MPa 0.5
